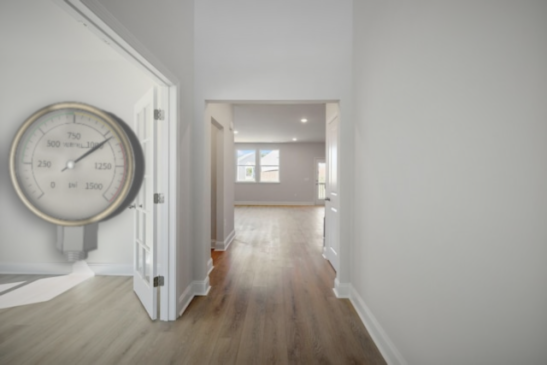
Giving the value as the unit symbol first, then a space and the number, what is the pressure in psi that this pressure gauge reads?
psi 1050
